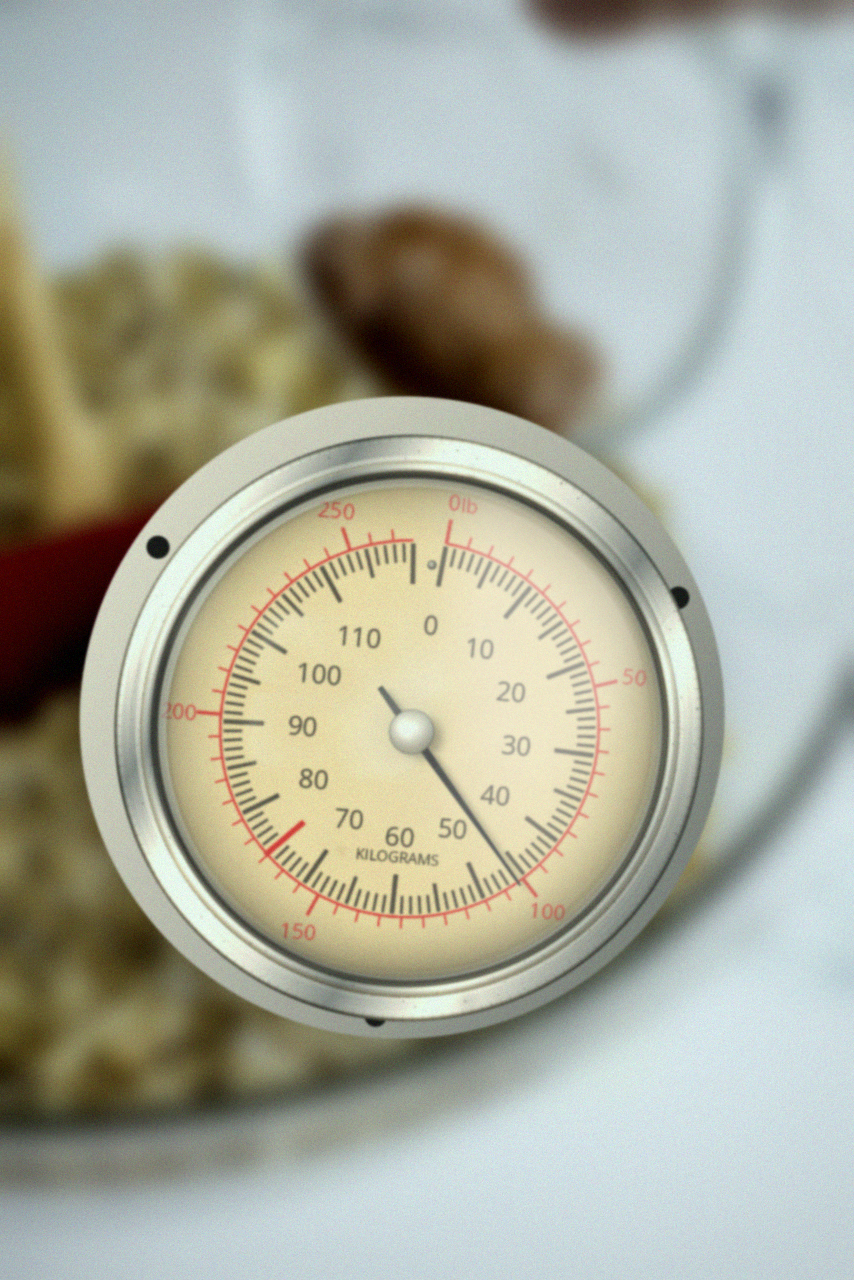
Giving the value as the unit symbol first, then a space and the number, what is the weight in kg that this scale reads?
kg 46
